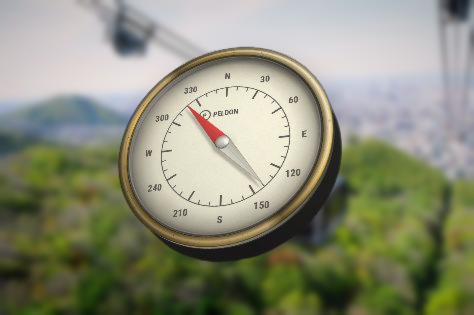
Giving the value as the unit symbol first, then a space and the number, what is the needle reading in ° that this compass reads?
° 320
